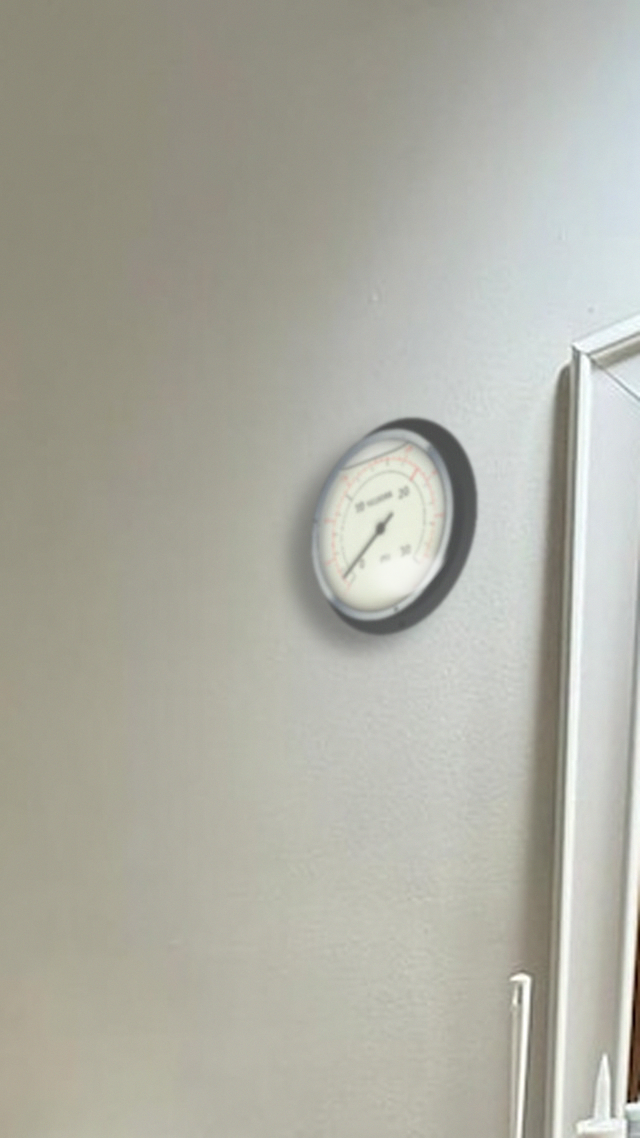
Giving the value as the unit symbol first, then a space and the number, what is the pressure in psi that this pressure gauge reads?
psi 1
